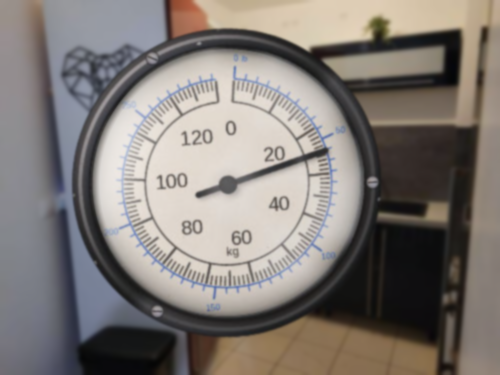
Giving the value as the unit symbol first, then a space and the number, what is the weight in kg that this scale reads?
kg 25
